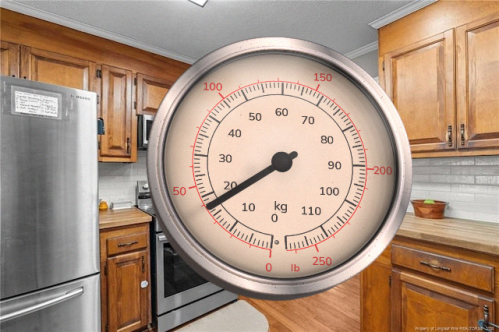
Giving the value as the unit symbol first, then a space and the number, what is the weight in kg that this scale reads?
kg 17
